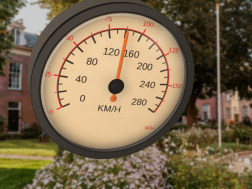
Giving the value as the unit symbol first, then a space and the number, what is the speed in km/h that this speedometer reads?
km/h 140
